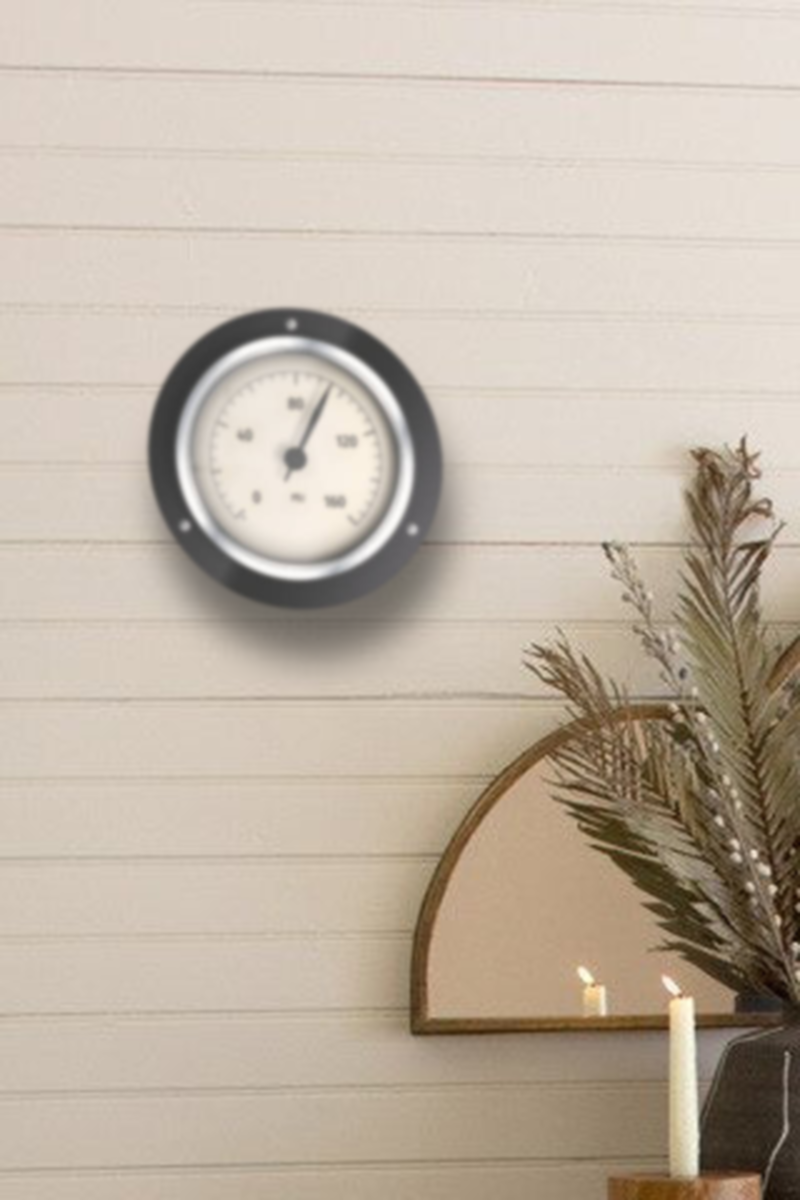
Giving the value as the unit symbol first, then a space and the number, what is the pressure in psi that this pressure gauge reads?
psi 95
